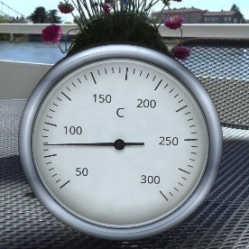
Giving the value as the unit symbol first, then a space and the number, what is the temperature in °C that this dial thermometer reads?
°C 85
